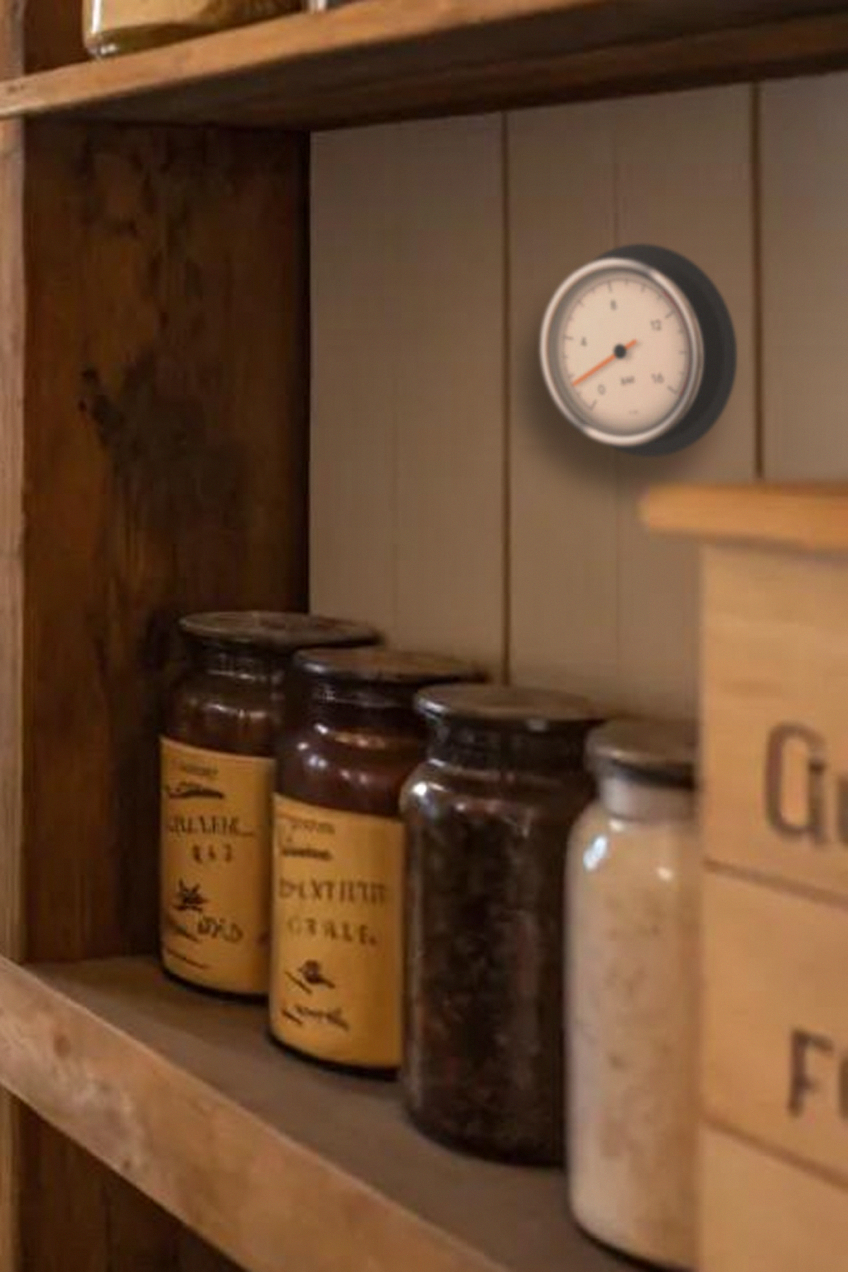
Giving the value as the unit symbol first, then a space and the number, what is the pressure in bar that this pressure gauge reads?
bar 1.5
